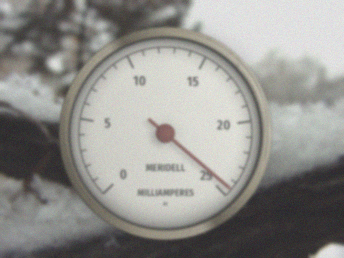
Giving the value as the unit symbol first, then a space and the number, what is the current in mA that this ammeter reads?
mA 24.5
